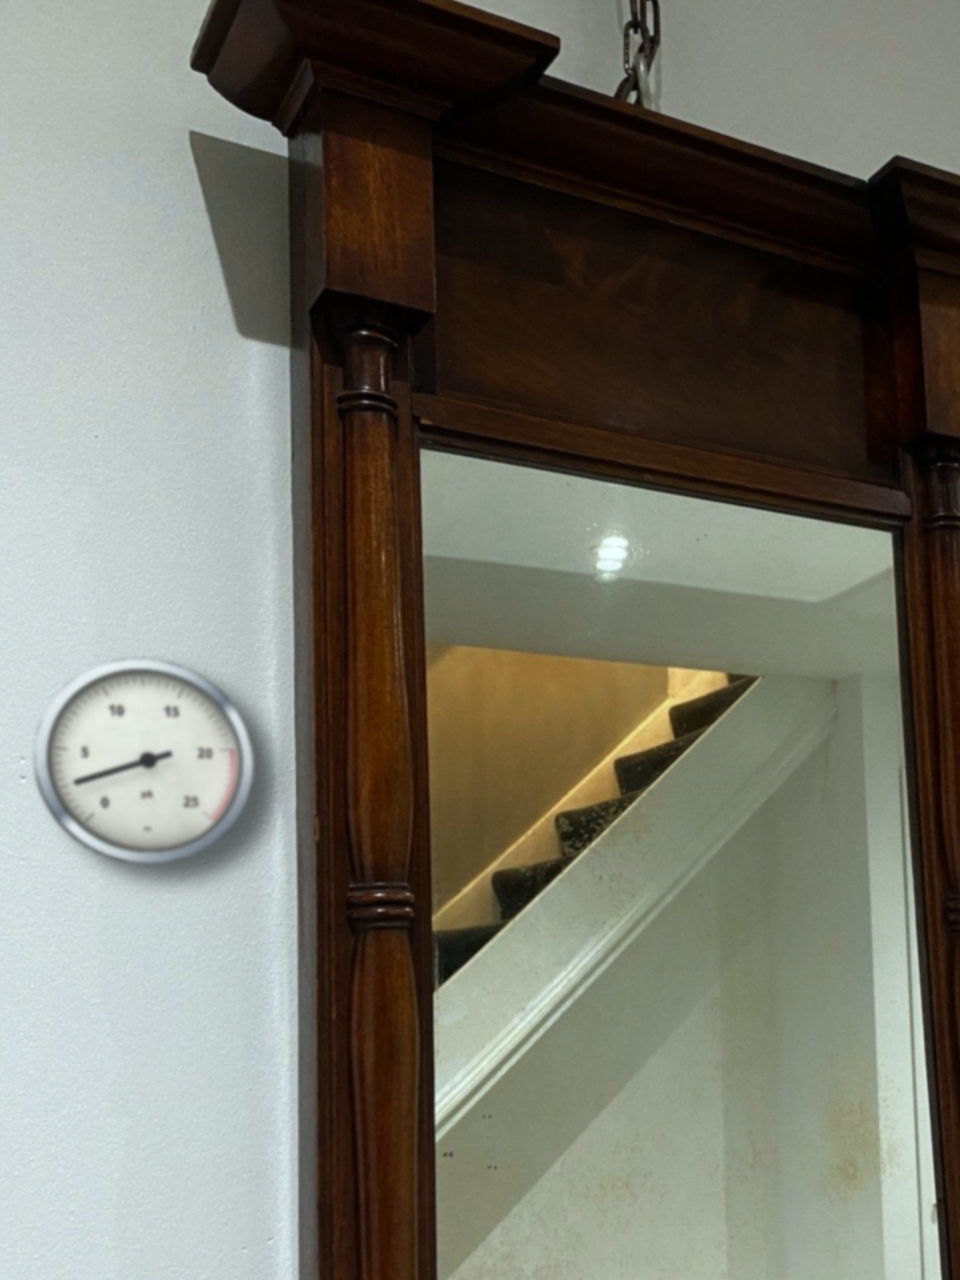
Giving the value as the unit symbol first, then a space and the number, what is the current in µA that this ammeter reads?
µA 2.5
